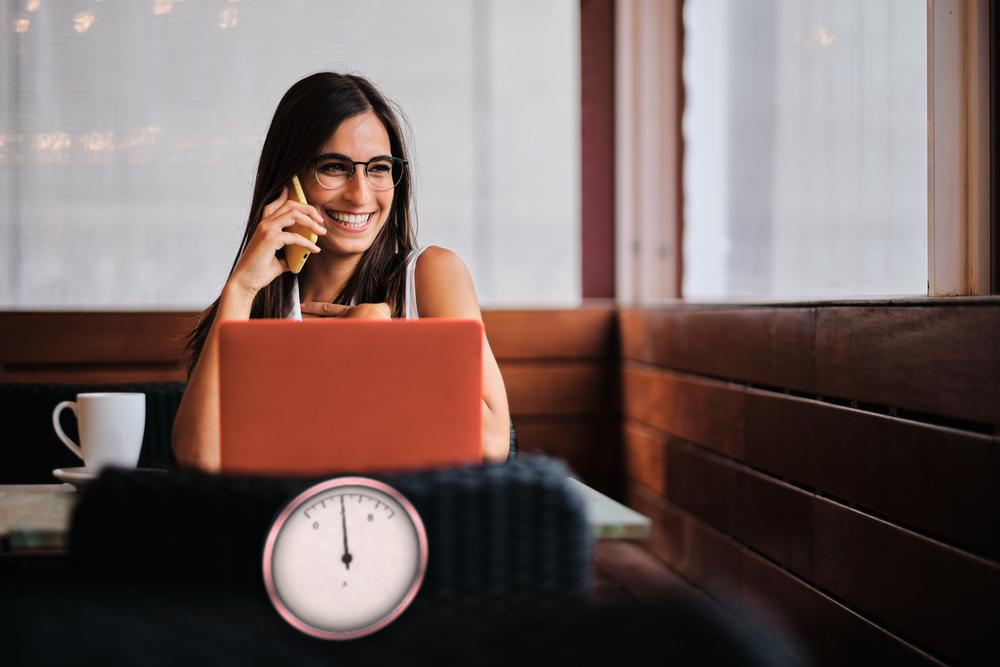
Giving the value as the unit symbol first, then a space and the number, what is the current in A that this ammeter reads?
A 4
